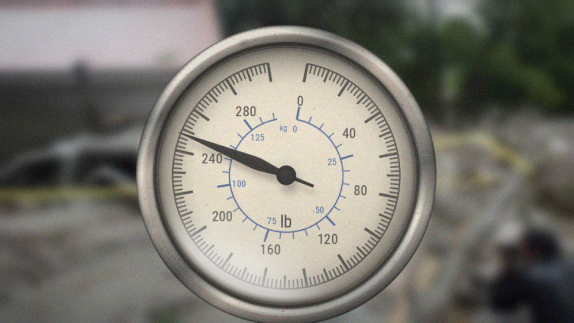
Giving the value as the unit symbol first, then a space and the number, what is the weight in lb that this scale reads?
lb 248
